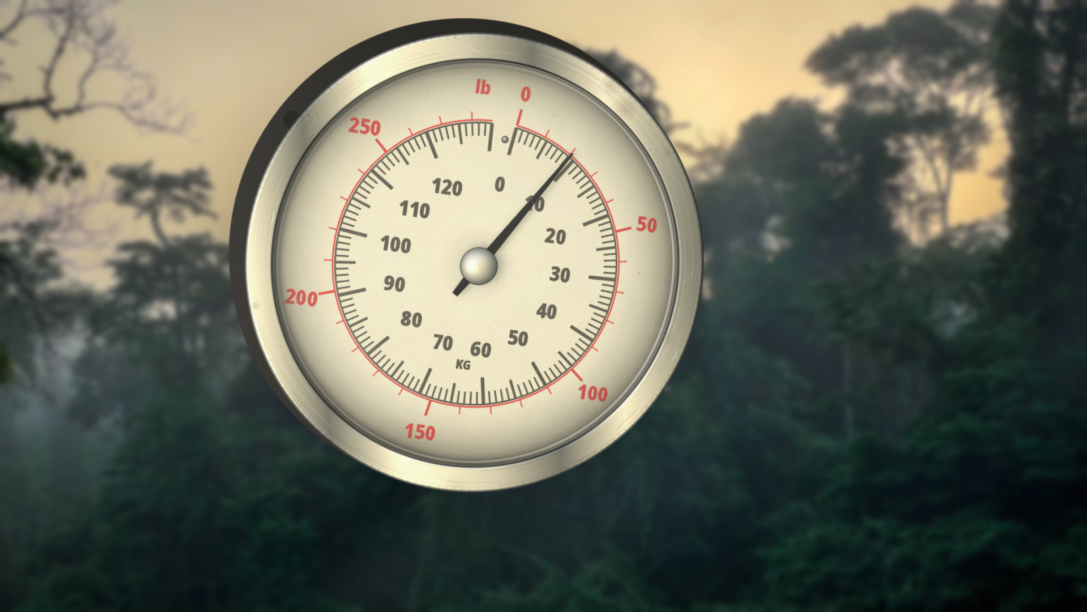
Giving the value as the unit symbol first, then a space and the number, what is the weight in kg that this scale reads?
kg 9
